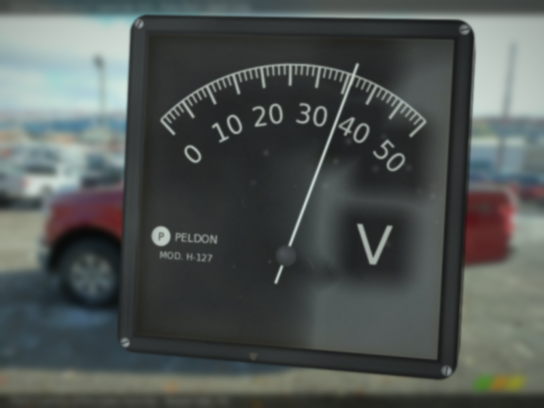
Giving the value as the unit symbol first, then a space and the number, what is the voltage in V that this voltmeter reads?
V 36
